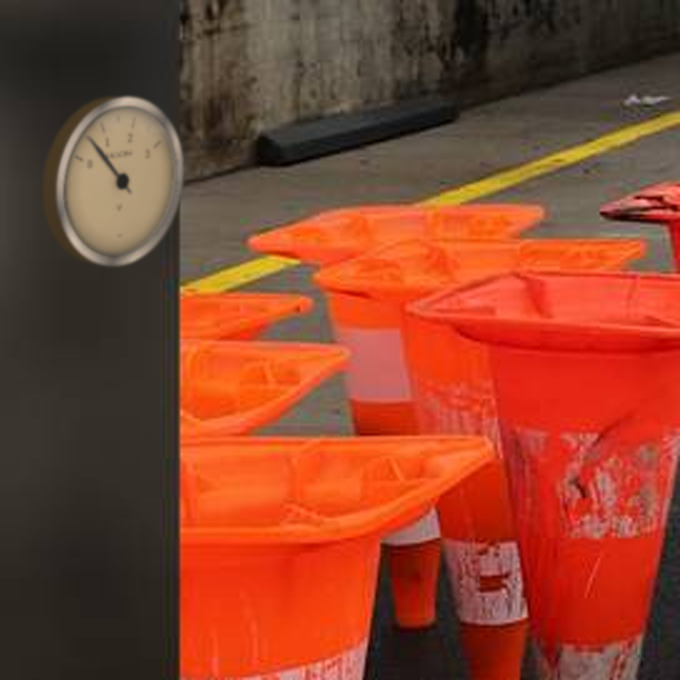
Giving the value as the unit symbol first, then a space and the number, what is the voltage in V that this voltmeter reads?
V 0.5
